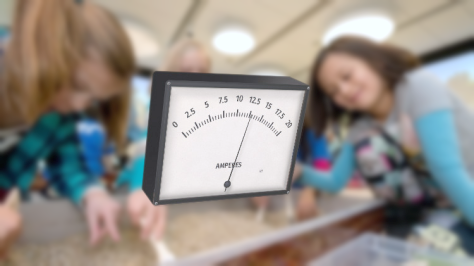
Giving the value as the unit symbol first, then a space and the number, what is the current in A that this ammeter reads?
A 12.5
